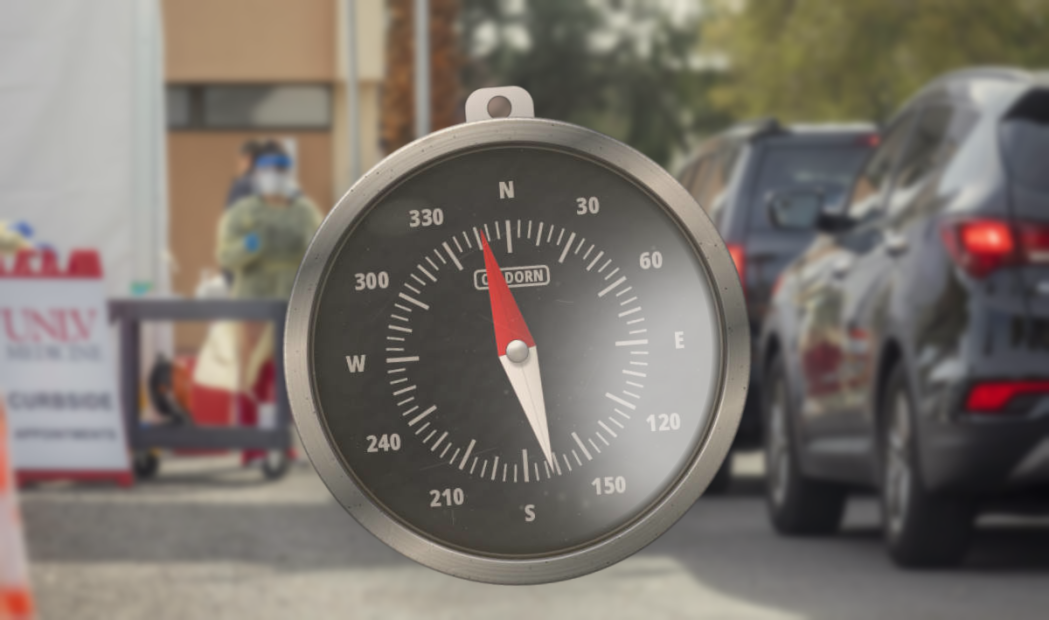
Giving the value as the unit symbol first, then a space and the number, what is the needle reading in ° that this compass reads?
° 347.5
